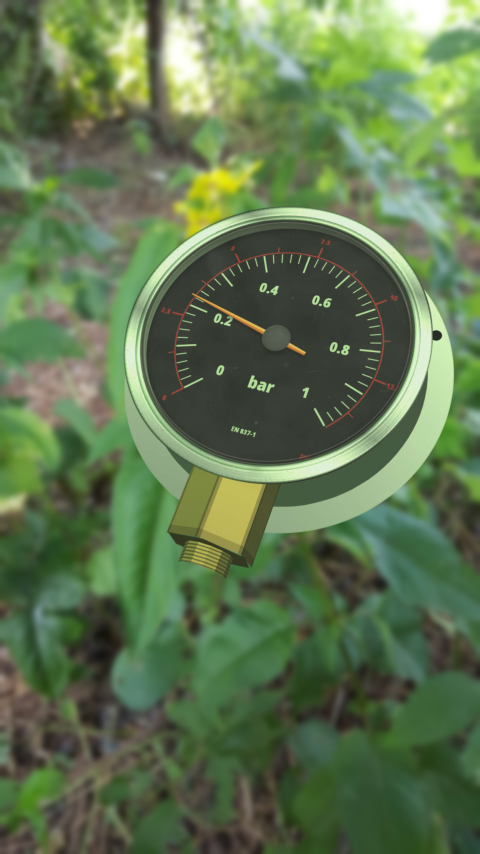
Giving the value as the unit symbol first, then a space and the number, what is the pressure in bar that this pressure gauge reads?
bar 0.22
